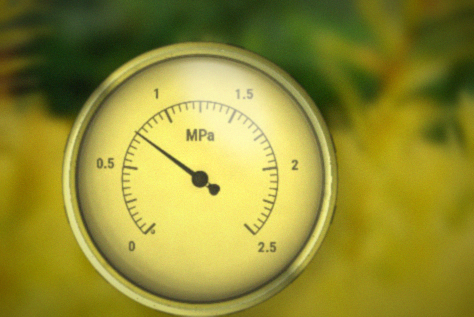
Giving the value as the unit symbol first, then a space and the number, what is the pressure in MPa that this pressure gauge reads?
MPa 0.75
